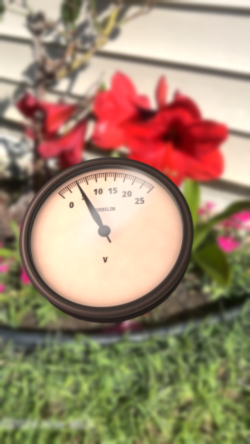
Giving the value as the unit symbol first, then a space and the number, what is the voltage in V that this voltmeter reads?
V 5
